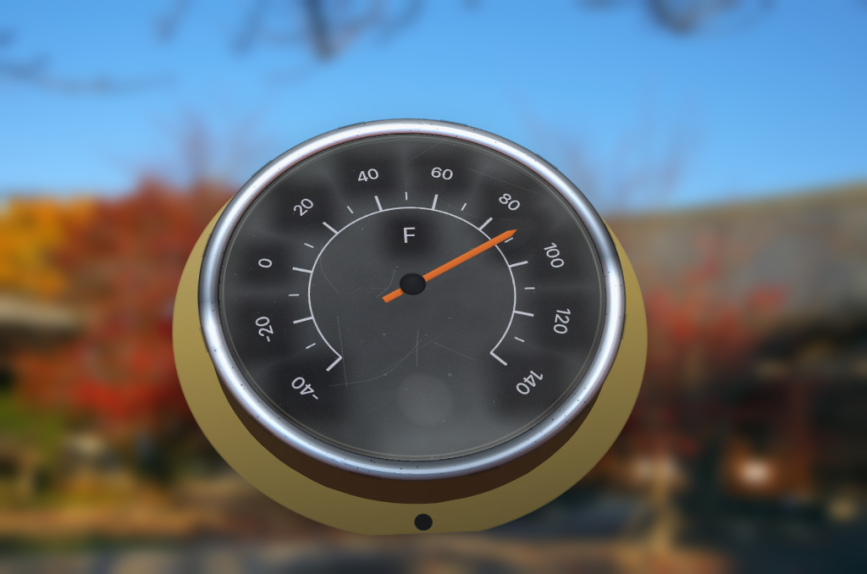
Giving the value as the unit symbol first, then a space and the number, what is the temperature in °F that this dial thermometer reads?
°F 90
